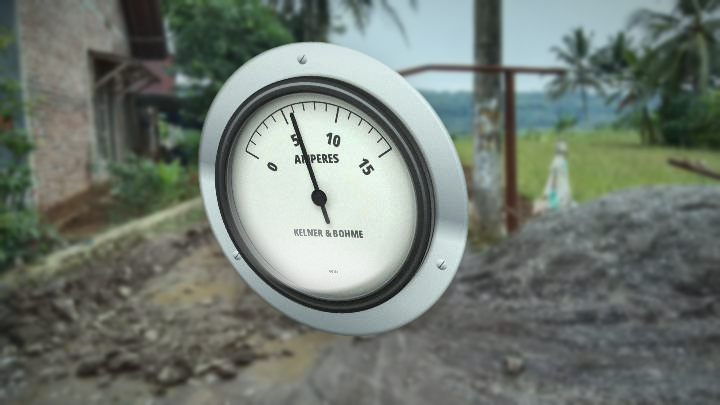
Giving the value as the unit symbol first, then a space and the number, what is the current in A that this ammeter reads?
A 6
